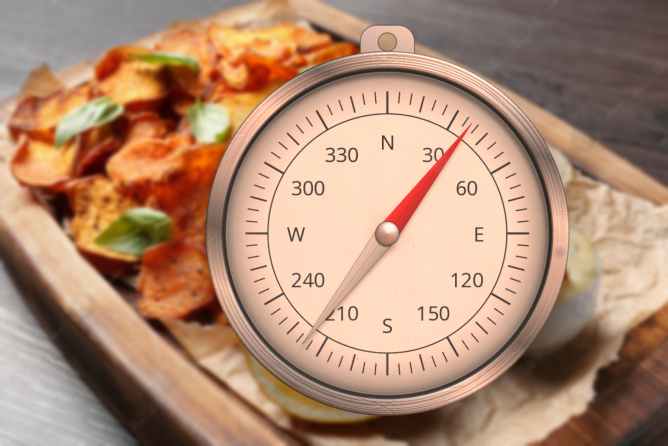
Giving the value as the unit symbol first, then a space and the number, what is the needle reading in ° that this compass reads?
° 37.5
